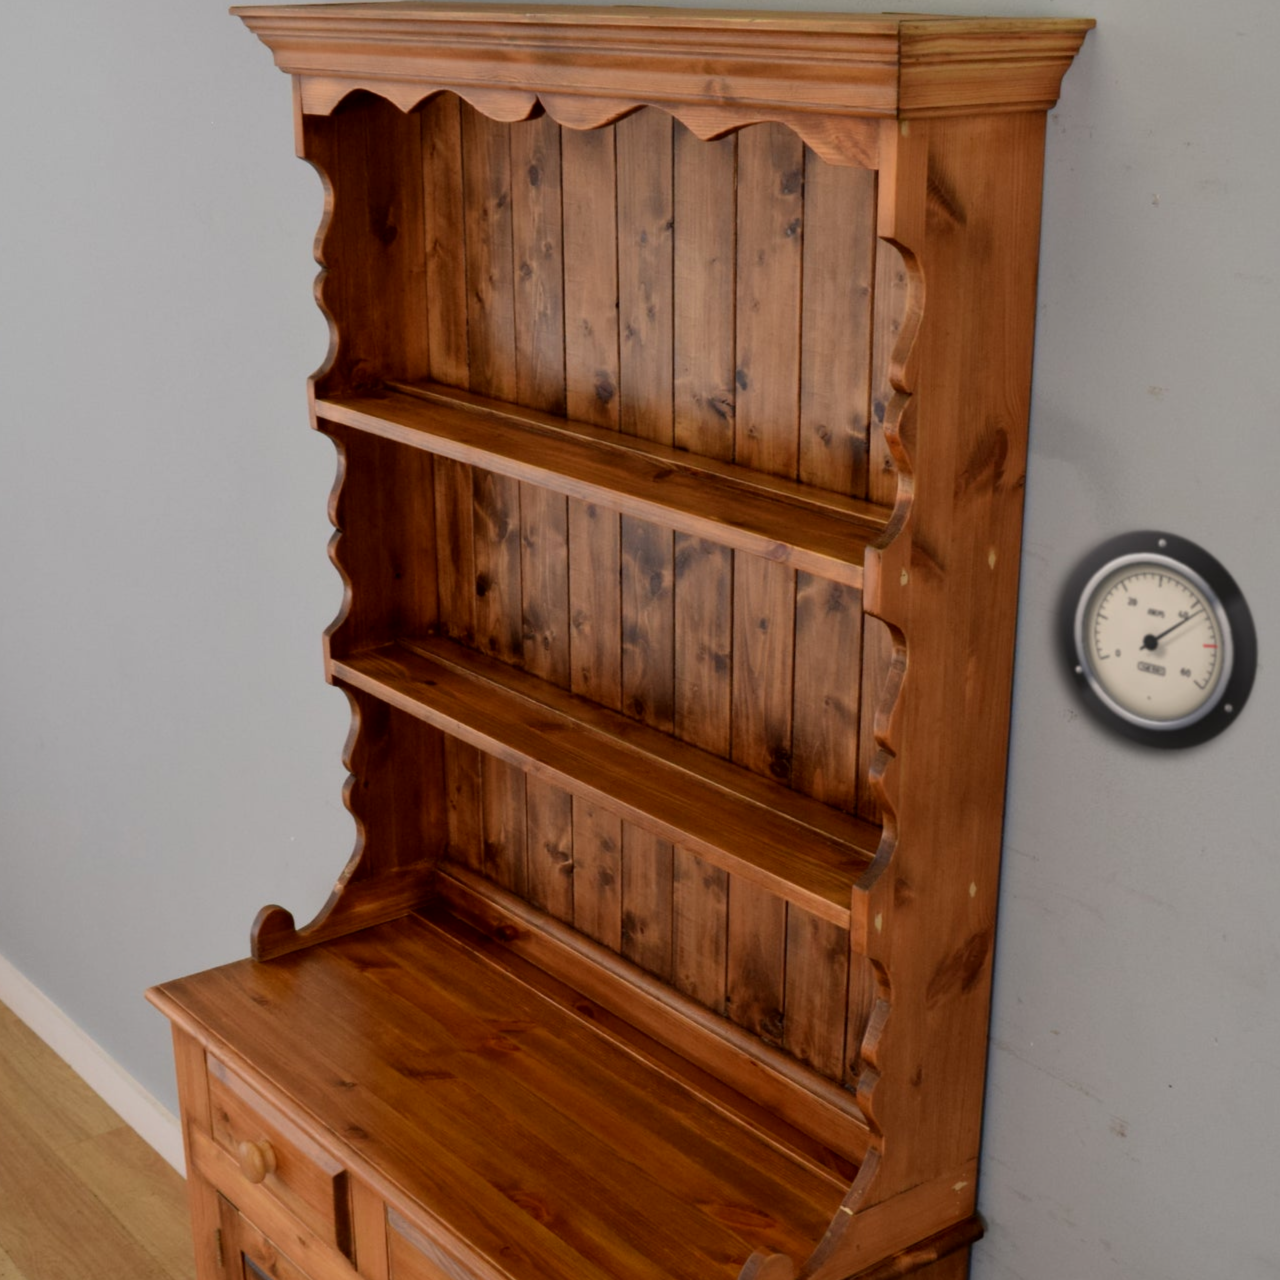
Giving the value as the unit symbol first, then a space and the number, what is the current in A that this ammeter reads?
A 42
